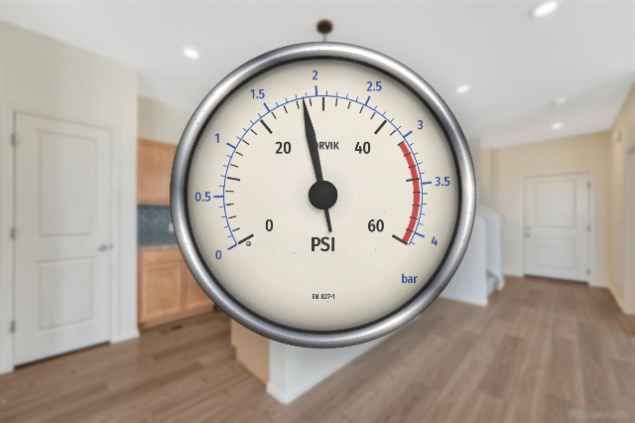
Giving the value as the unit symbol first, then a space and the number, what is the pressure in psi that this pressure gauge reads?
psi 27
